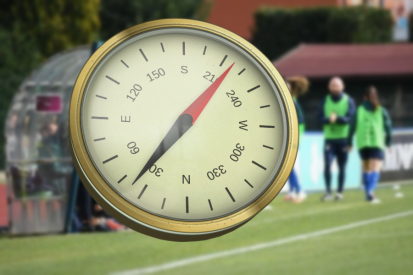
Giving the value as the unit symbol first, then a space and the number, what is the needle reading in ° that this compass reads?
° 217.5
